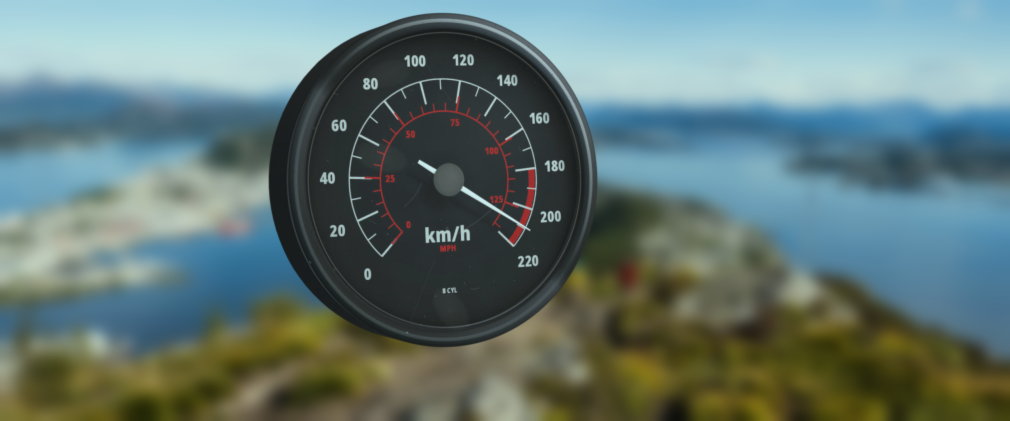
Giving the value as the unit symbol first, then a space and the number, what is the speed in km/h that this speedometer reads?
km/h 210
